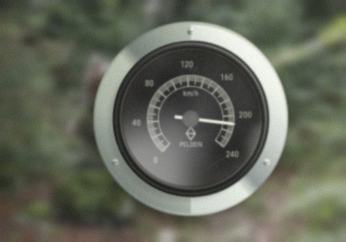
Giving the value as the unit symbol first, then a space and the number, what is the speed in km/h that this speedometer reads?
km/h 210
